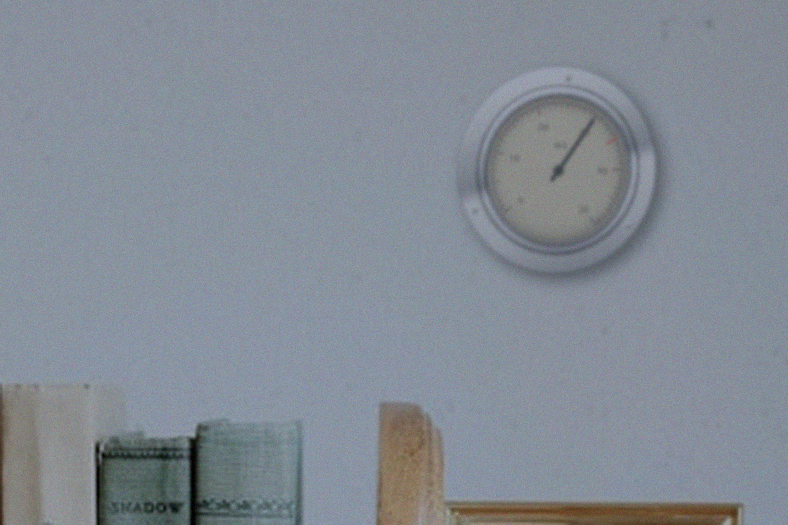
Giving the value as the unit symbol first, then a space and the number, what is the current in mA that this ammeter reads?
mA 30
